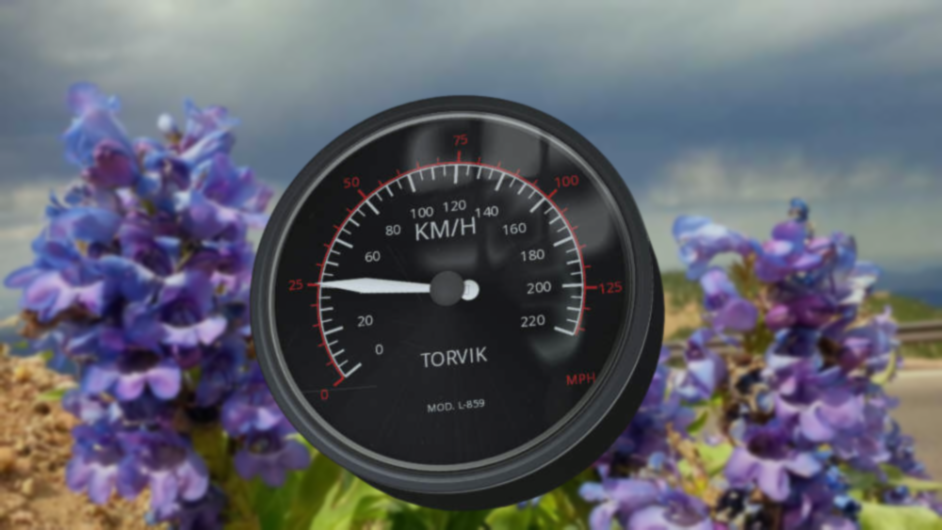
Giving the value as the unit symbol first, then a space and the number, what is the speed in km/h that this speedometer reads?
km/h 40
